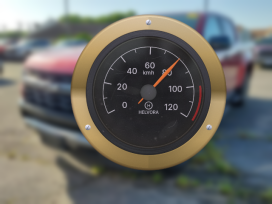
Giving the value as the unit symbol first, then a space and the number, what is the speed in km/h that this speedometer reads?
km/h 80
